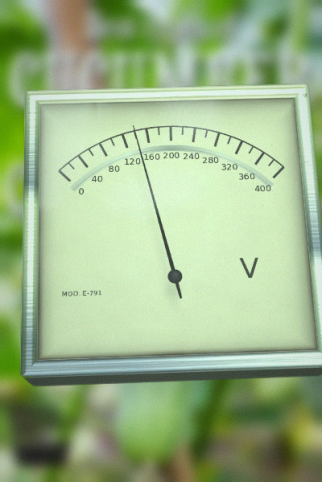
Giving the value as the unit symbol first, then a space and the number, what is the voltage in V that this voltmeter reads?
V 140
